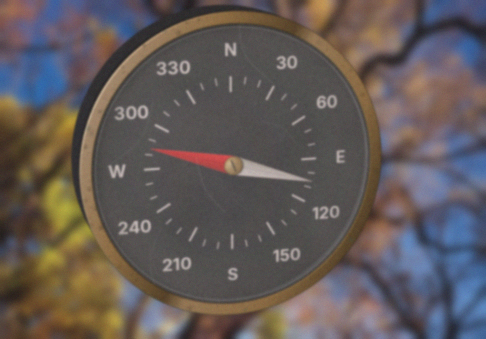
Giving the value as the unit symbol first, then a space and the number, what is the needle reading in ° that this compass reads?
° 285
